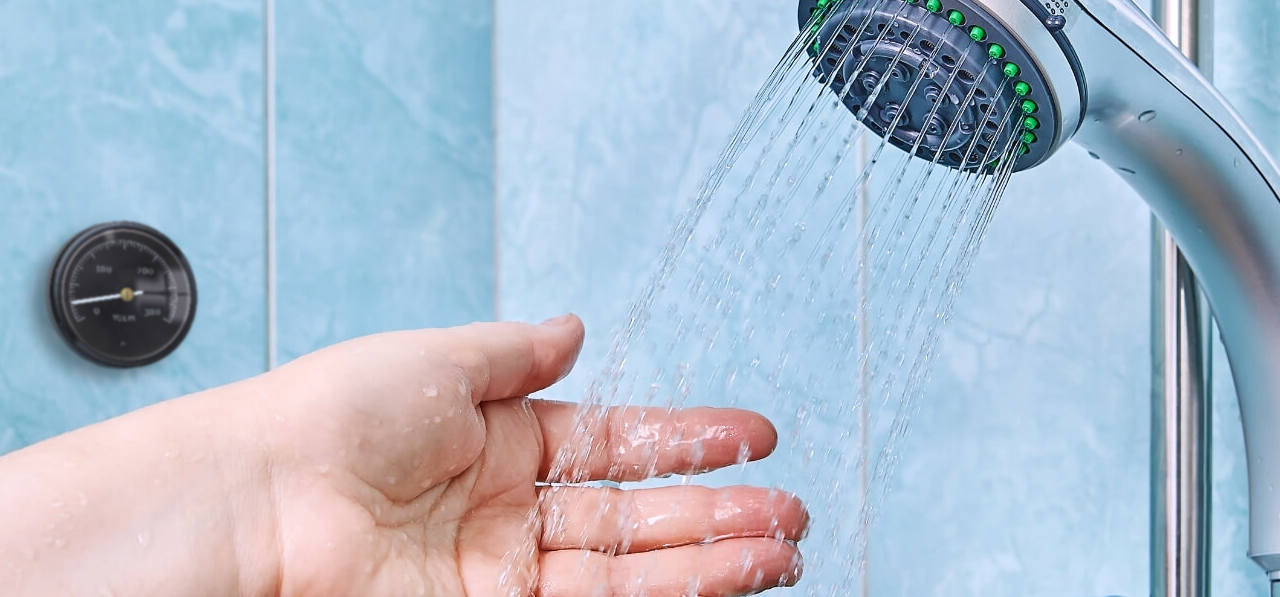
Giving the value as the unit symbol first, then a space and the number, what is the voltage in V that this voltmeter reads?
V 25
